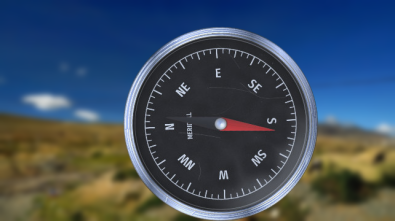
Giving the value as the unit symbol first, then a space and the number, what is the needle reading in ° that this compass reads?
° 190
